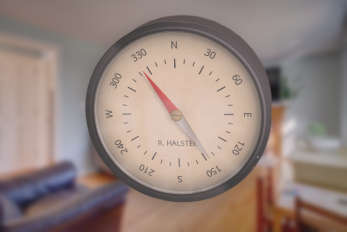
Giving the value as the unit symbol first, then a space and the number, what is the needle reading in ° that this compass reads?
° 325
